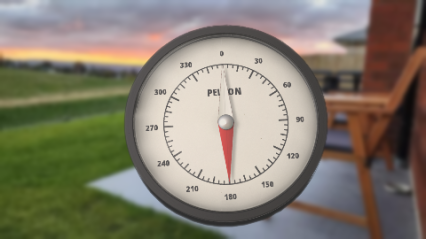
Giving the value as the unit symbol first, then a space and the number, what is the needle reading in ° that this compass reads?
° 180
